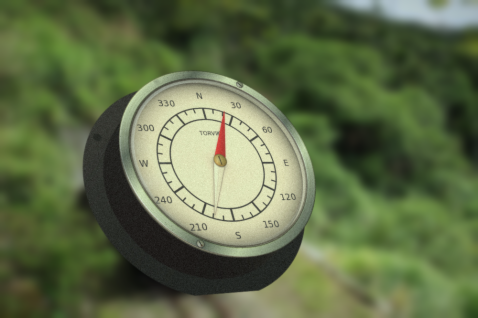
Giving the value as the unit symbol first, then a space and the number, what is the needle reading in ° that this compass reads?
° 20
